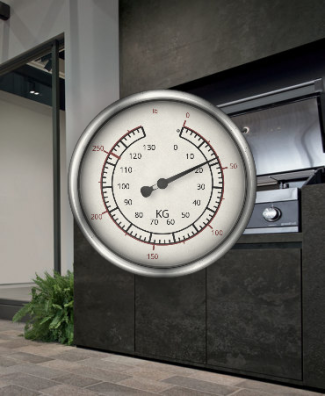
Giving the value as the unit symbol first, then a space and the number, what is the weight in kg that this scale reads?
kg 18
